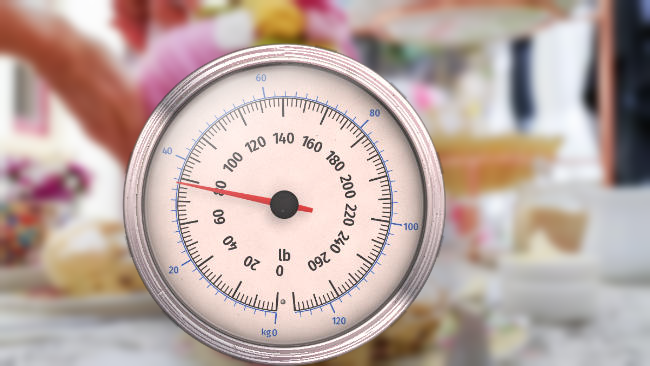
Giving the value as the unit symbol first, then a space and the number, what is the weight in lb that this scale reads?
lb 78
